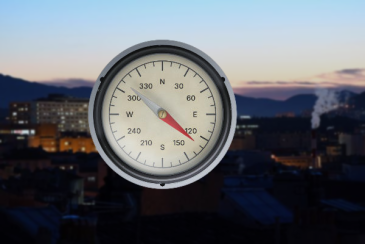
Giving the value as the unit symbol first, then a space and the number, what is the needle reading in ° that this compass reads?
° 130
